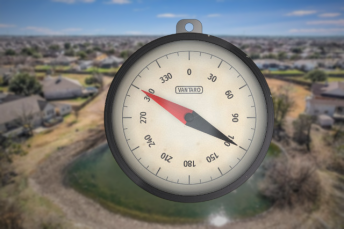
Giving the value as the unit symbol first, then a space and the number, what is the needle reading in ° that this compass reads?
° 300
